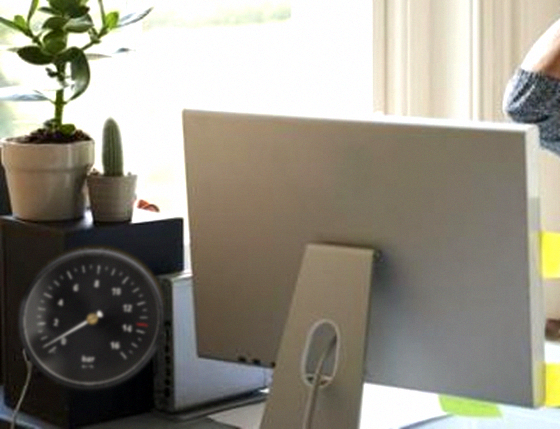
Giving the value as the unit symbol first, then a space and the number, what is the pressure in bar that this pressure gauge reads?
bar 0.5
